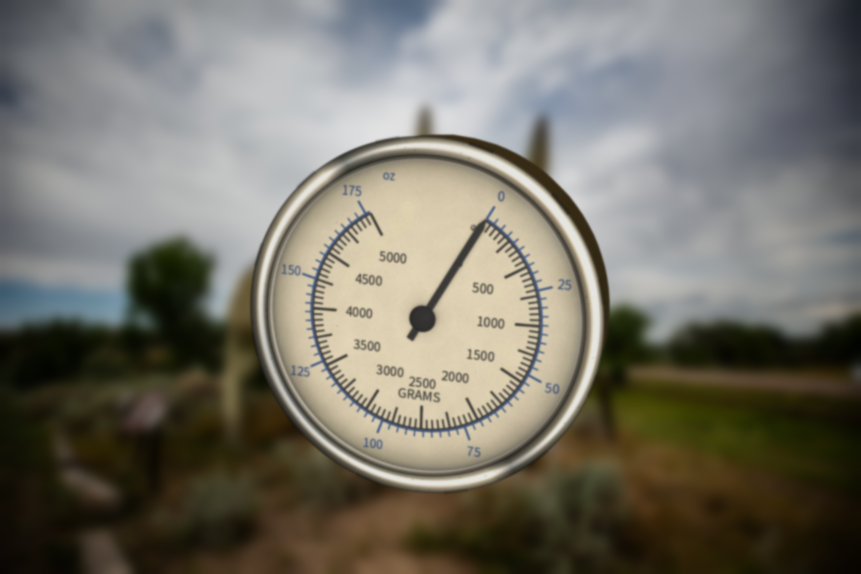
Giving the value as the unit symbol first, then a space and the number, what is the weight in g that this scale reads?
g 0
